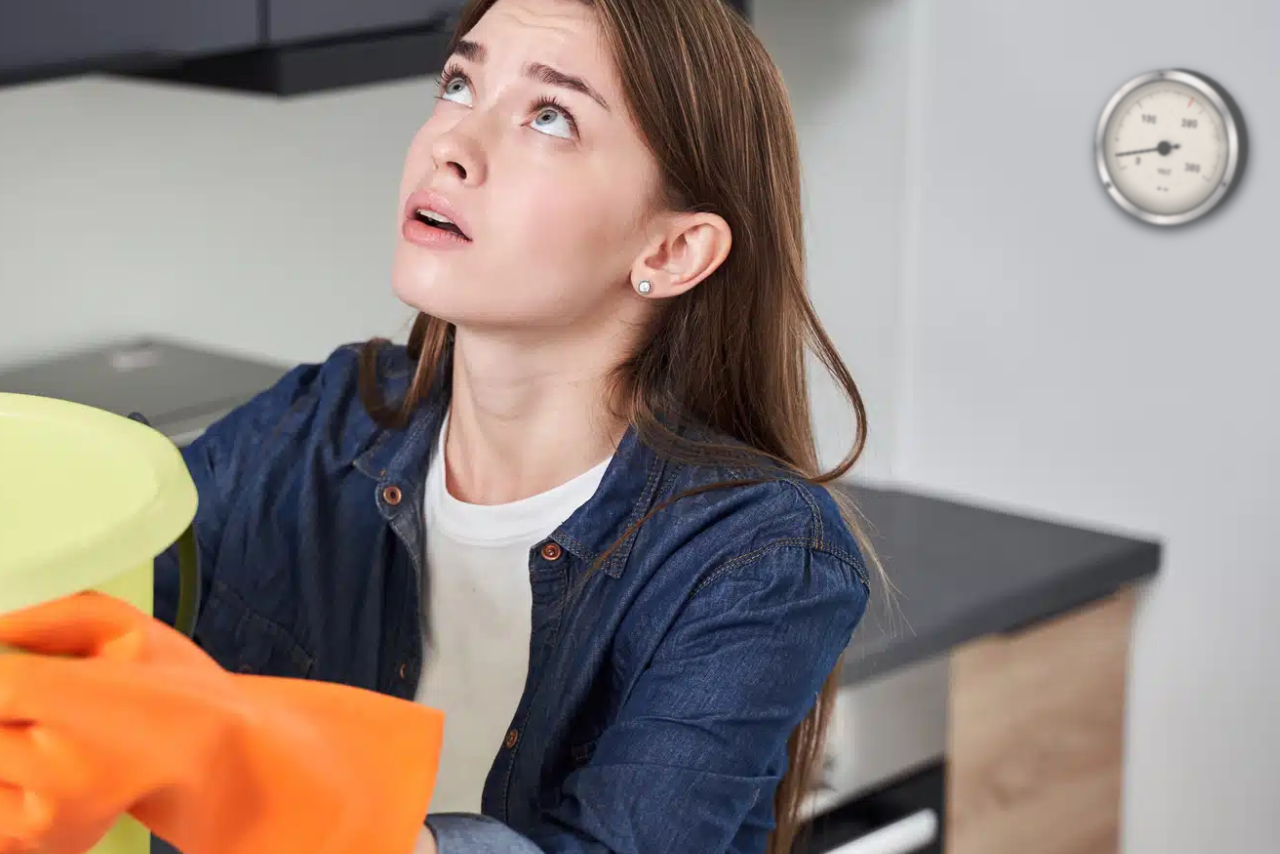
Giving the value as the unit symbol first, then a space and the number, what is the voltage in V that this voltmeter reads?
V 20
